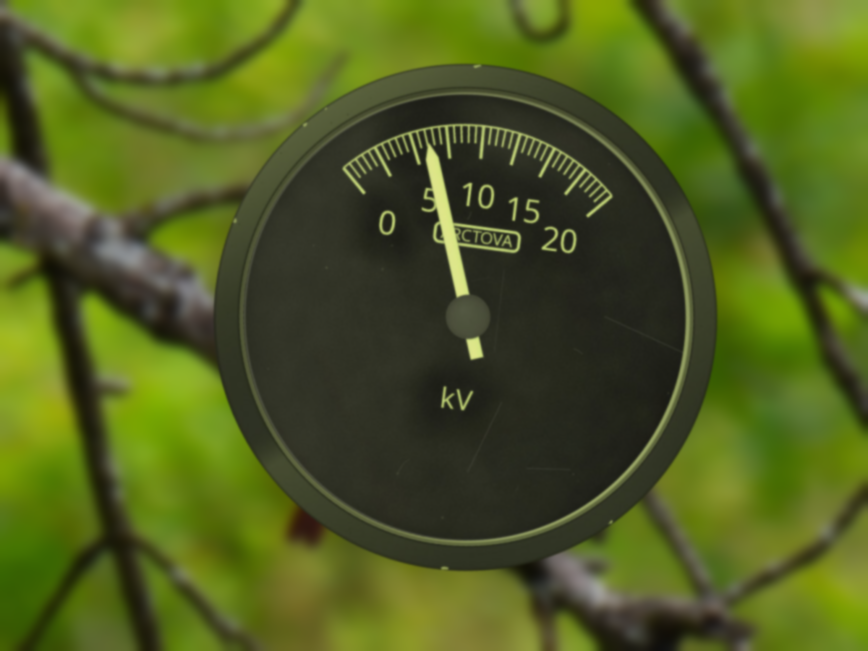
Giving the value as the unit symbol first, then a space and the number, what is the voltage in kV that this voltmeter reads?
kV 6
